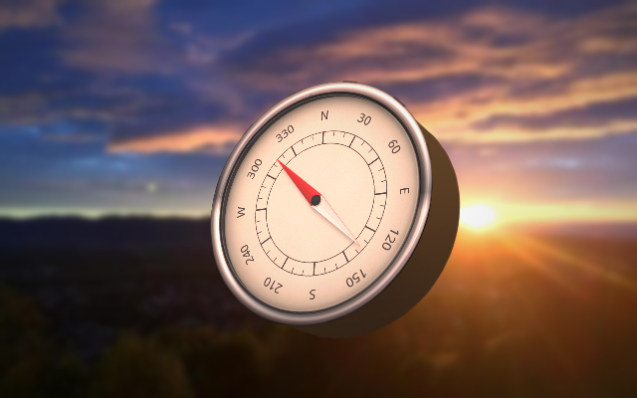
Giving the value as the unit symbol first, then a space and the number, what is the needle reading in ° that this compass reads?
° 315
